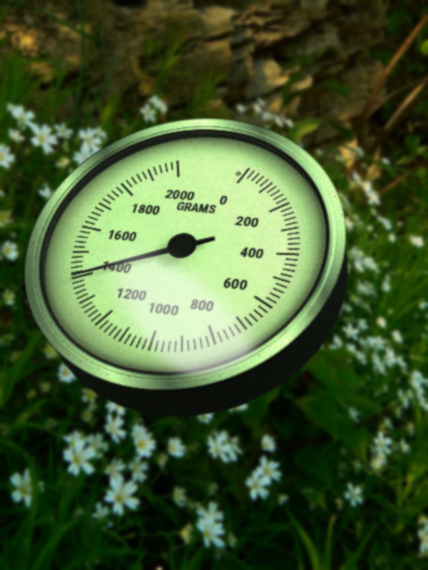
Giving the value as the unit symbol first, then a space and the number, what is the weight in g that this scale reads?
g 1400
